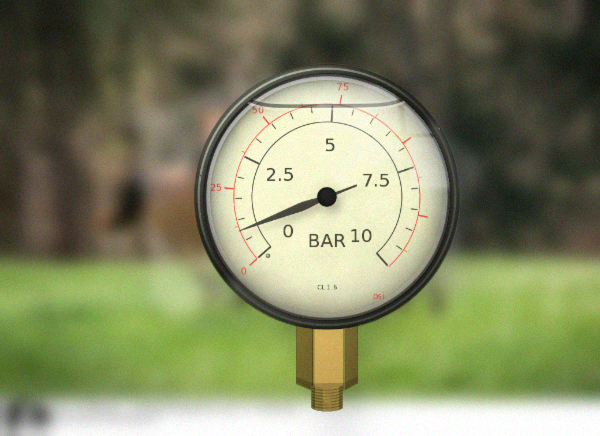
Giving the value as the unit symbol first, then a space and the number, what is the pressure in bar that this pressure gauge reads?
bar 0.75
